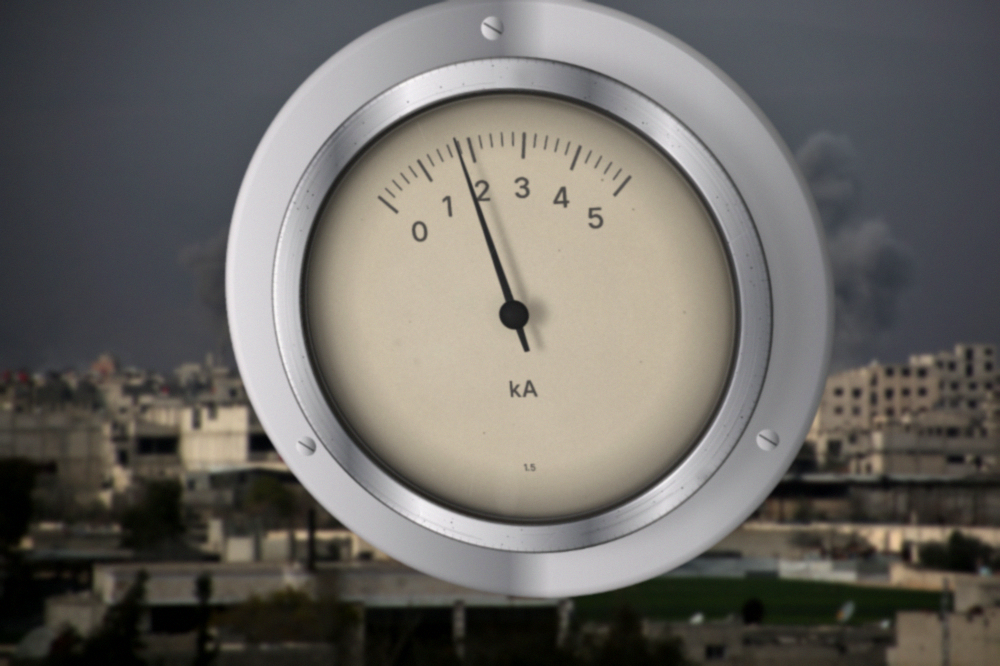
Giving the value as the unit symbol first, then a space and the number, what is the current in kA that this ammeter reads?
kA 1.8
